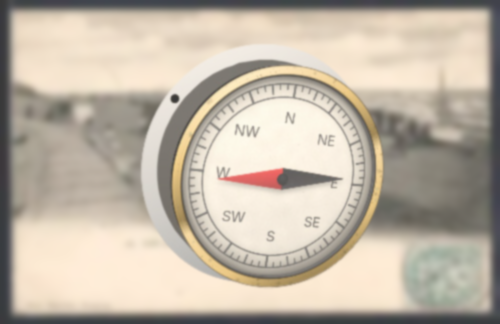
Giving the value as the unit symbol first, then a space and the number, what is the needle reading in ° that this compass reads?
° 265
